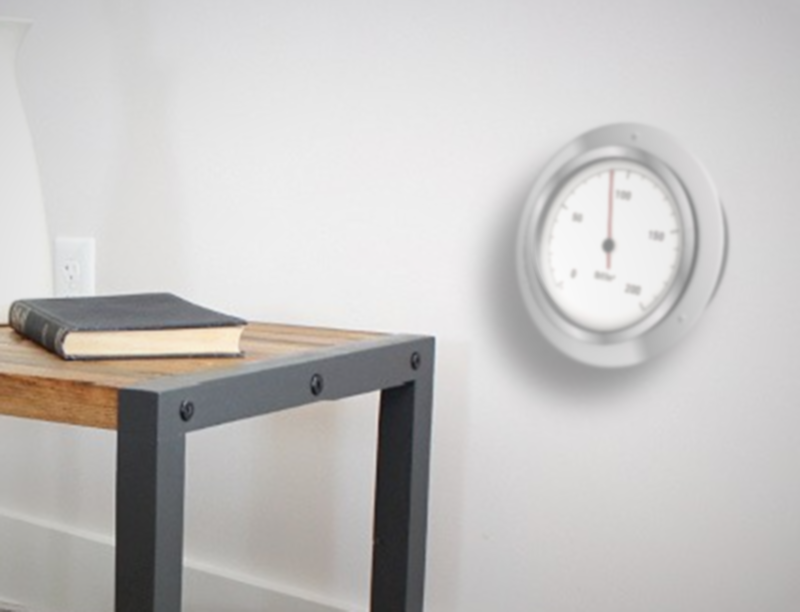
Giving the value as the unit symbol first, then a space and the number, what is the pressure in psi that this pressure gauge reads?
psi 90
